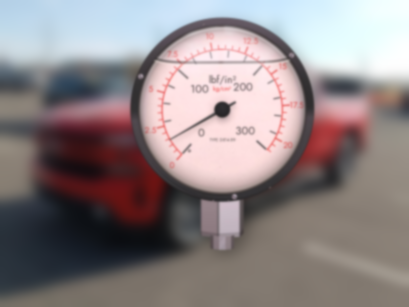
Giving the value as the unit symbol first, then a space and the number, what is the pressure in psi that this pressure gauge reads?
psi 20
